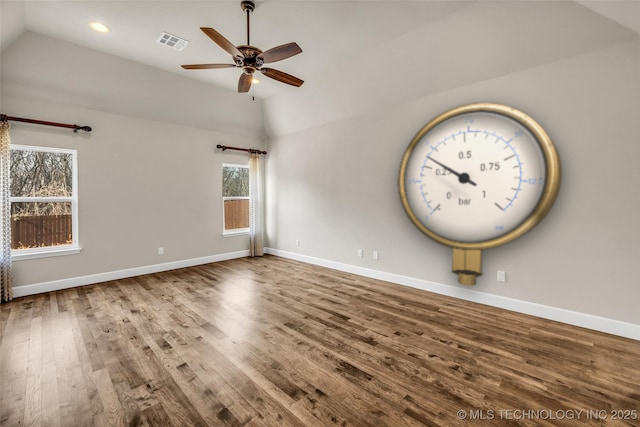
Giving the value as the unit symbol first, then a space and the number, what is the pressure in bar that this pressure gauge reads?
bar 0.3
